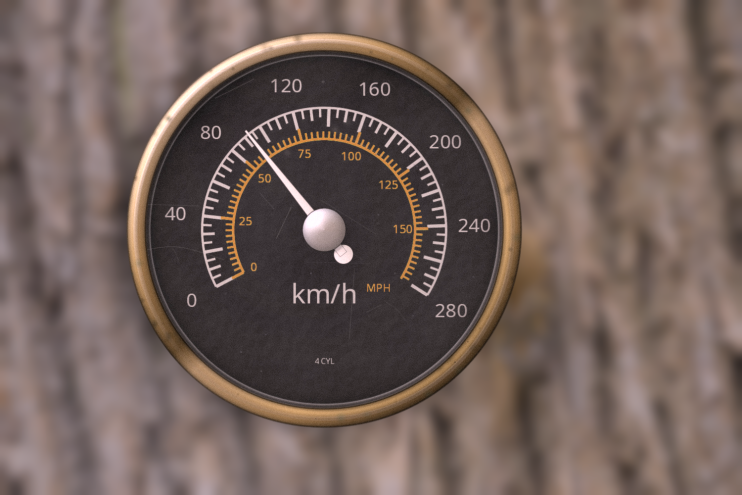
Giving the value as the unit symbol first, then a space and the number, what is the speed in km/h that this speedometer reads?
km/h 92.5
